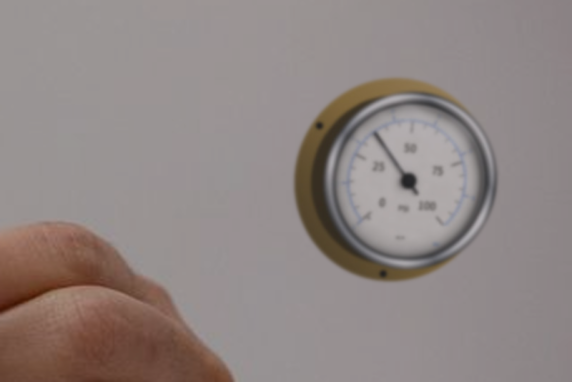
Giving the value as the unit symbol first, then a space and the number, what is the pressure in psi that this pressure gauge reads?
psi 35
